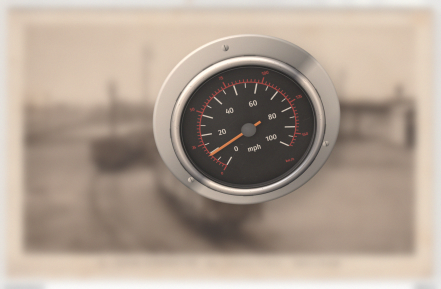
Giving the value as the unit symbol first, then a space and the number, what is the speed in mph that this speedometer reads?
mph 10
